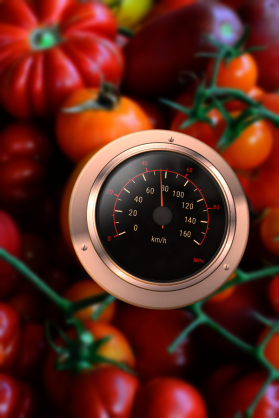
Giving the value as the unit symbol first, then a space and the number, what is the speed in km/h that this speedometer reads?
km/h 75
